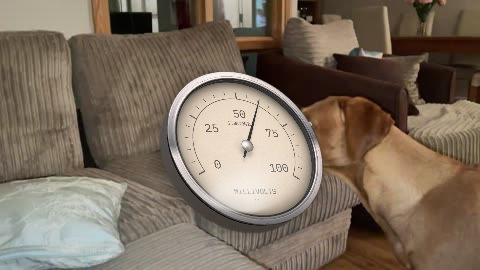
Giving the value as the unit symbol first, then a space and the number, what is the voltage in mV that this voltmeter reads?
mV 60
